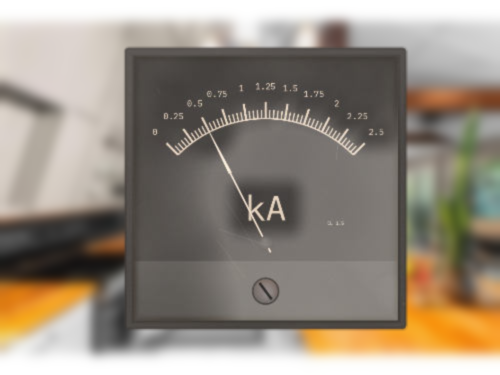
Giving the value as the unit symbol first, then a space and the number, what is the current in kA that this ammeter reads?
kA 0.5
